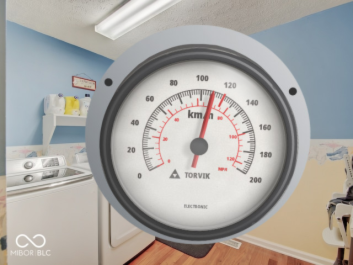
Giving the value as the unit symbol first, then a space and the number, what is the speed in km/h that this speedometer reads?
km/h 110
